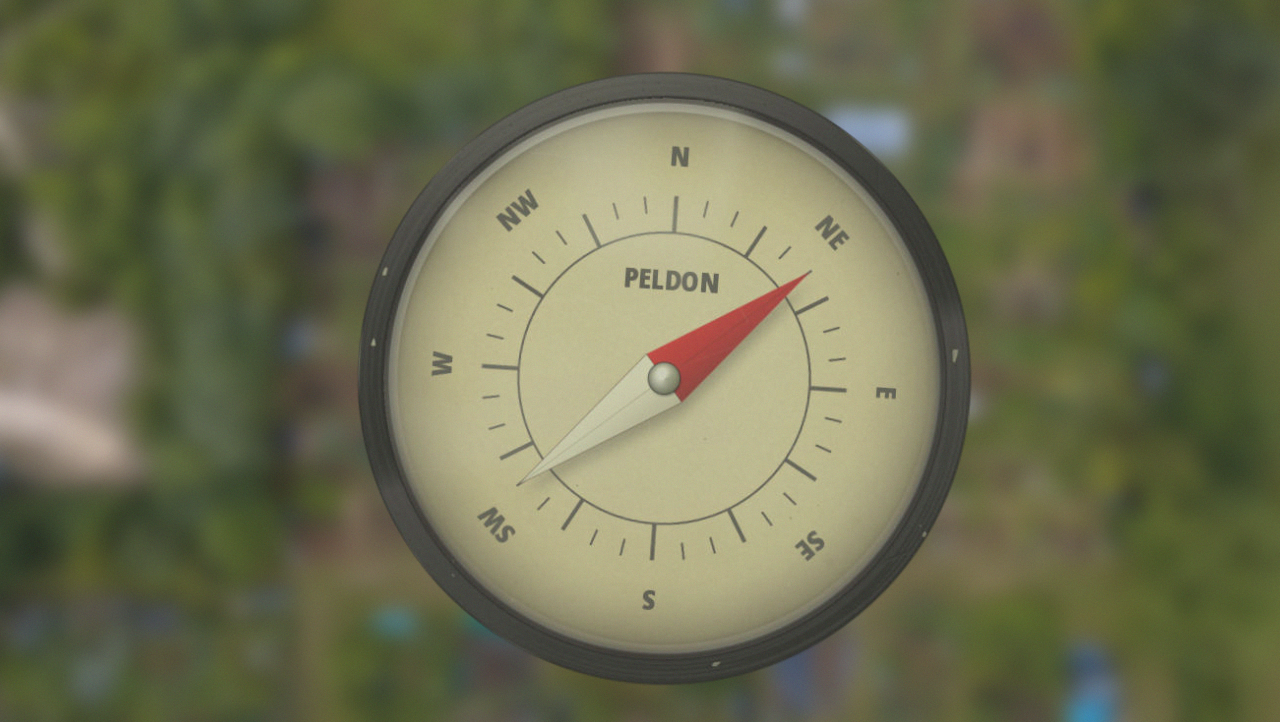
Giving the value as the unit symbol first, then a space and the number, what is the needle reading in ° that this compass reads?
° 50
